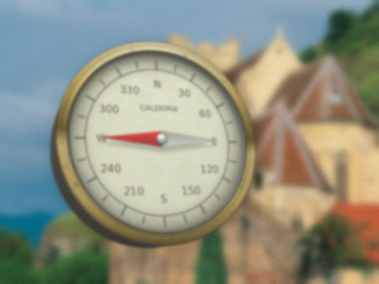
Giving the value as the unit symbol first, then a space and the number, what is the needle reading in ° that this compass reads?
° 270
